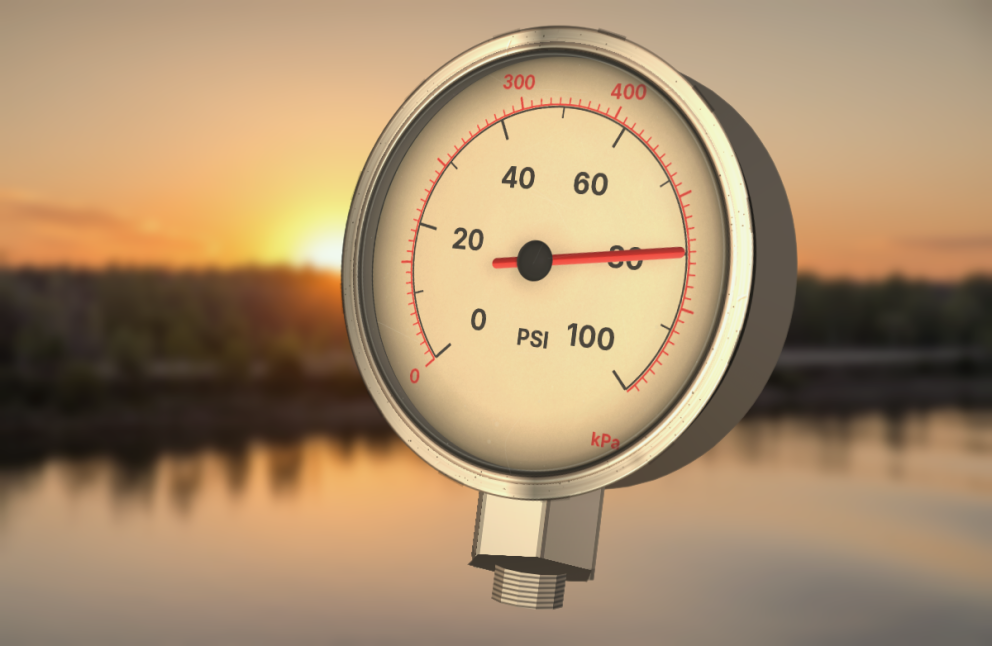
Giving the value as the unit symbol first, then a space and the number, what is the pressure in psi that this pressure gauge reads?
psi 80
